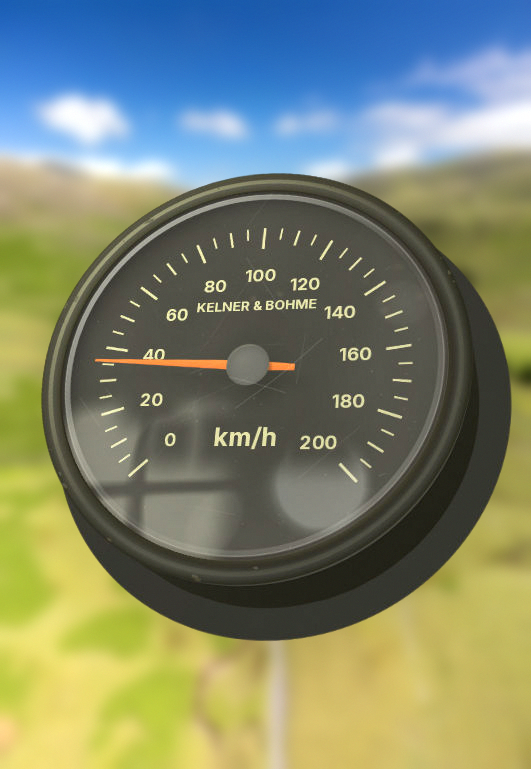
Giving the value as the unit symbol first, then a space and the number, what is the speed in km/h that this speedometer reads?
km/h 35
